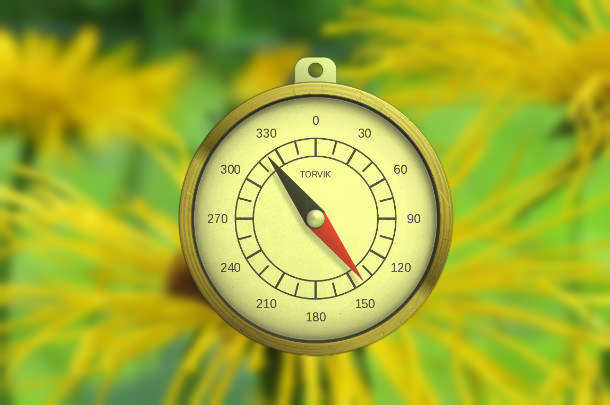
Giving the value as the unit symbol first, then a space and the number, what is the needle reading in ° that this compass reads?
° 142.5
